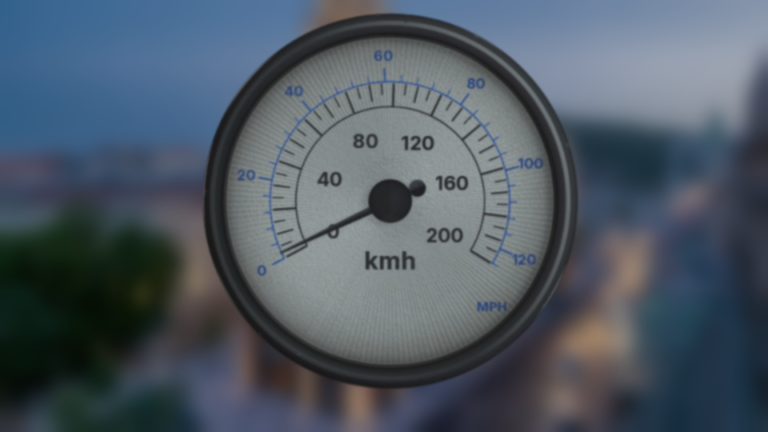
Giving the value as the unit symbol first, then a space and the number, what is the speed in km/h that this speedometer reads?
km/h 2.5
